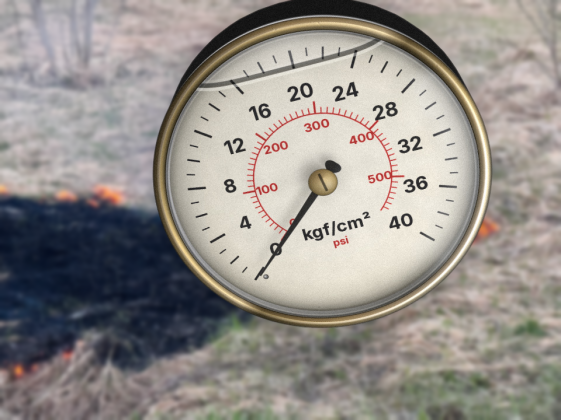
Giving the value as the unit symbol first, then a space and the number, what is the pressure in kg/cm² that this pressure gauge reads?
kg/cm² 0
